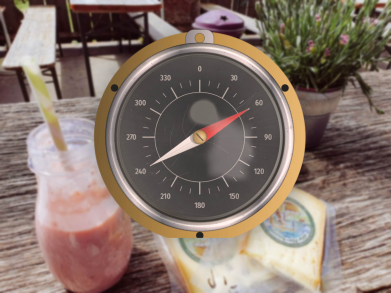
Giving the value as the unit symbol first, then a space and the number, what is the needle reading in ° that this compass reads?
° 60
